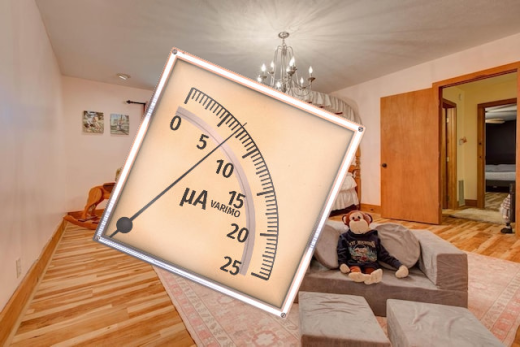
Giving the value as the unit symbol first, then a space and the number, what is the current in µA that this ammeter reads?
µA 7
